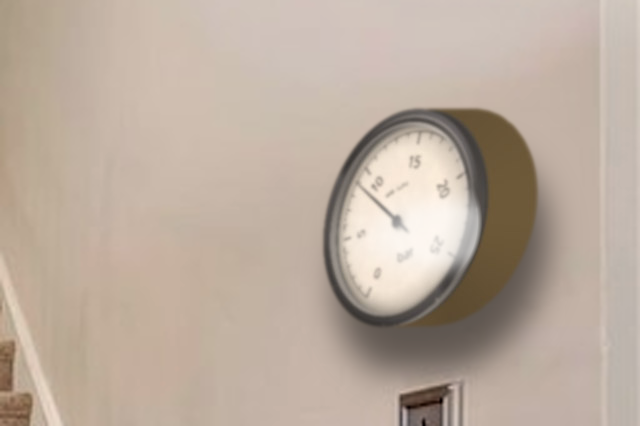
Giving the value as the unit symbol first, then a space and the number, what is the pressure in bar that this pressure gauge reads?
bar 9
